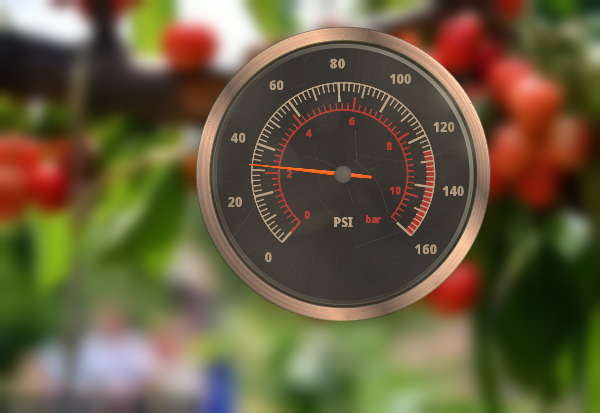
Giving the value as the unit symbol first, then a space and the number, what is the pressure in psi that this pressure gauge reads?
psi 32
